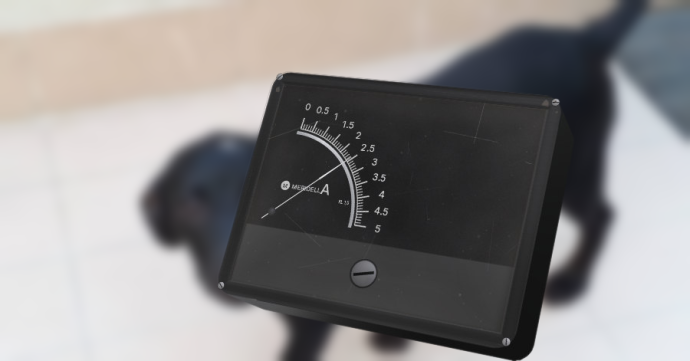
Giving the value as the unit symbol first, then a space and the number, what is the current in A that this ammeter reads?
A 2.5
